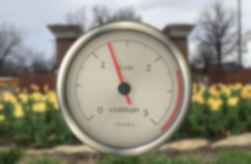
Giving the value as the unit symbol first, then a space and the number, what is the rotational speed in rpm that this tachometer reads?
rpm 1250
